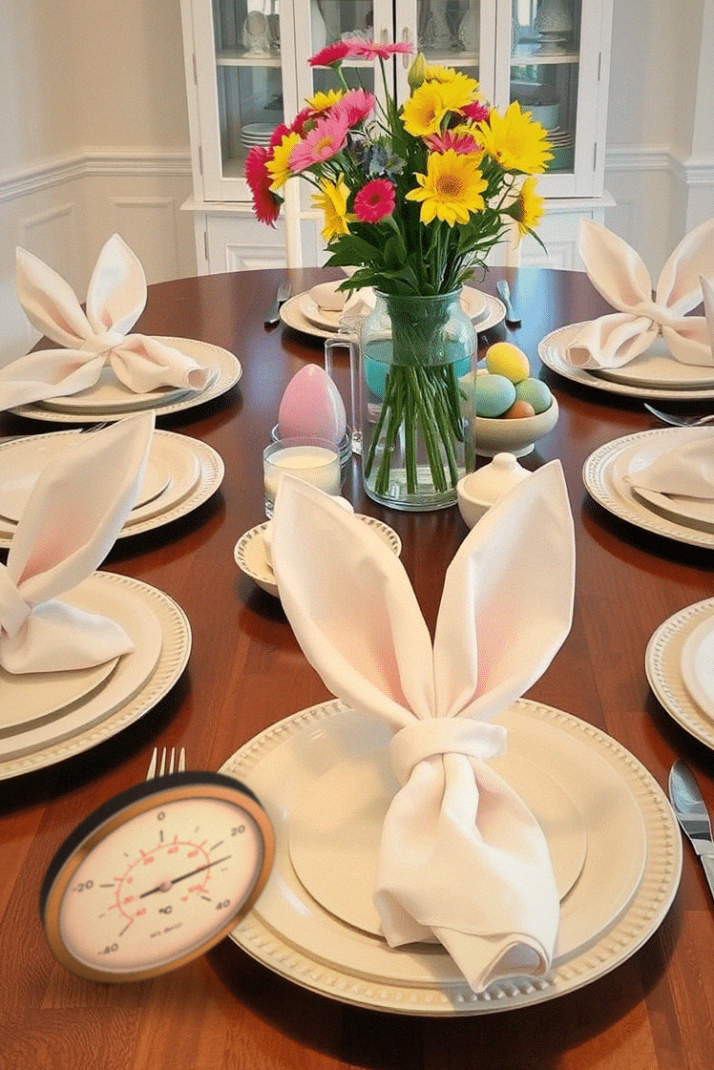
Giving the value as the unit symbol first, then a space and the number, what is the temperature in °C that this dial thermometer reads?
°C 25
